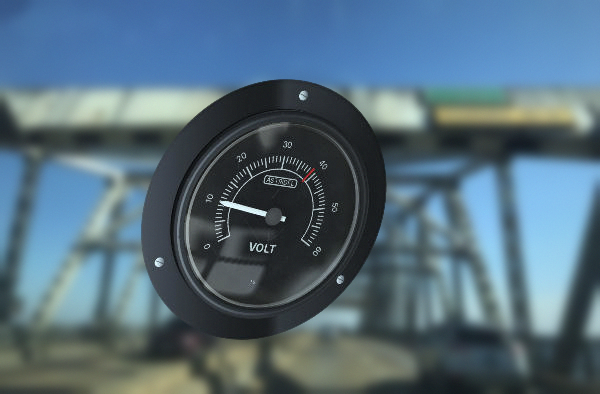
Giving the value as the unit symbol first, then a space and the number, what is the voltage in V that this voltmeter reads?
V 10
